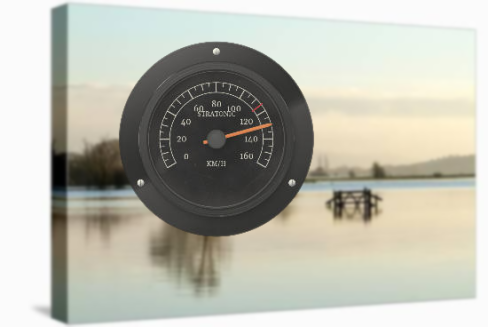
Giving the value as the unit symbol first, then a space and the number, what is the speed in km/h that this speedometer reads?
km/h 130
